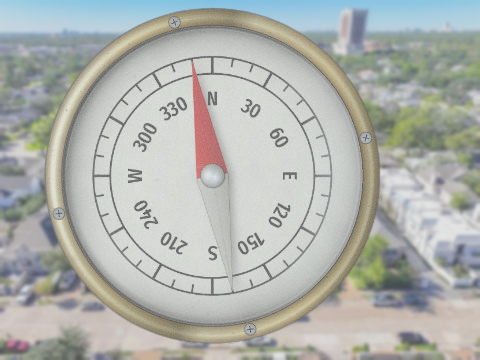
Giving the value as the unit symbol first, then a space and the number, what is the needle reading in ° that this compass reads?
° 350
